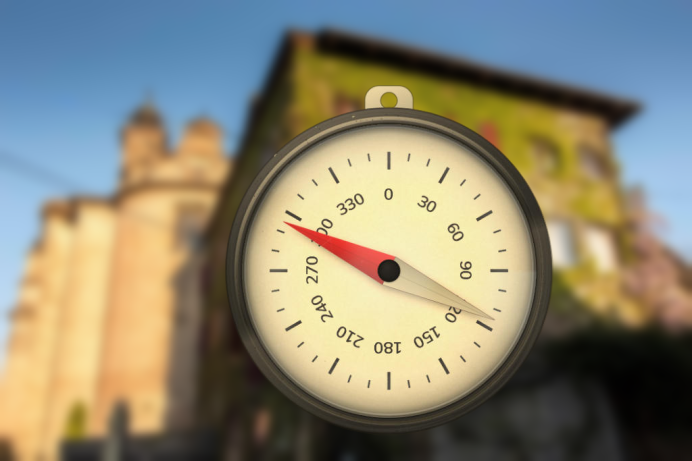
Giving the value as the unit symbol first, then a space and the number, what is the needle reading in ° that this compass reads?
° 295
